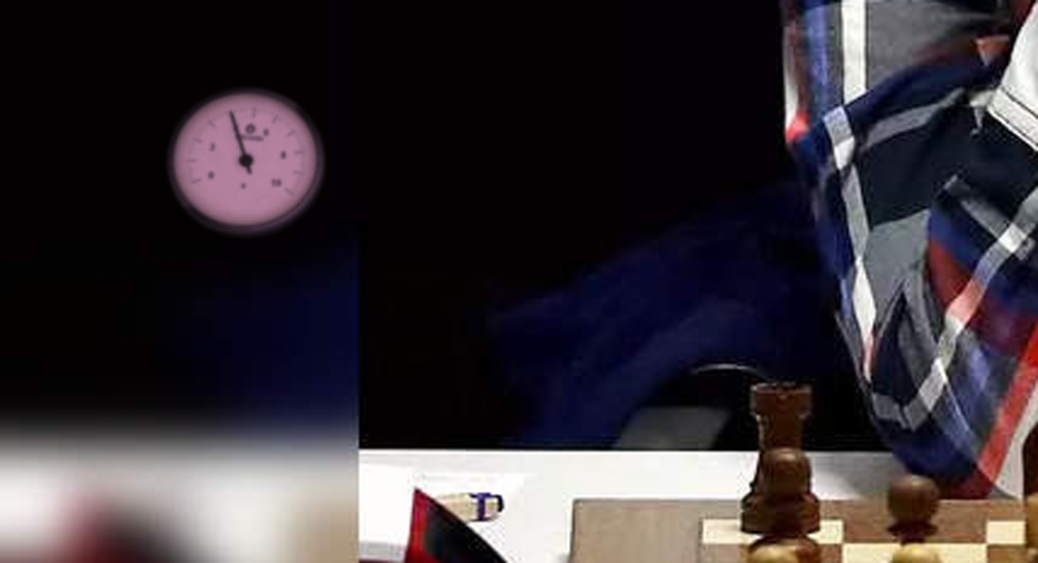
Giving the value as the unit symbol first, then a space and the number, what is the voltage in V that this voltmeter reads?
V 4
